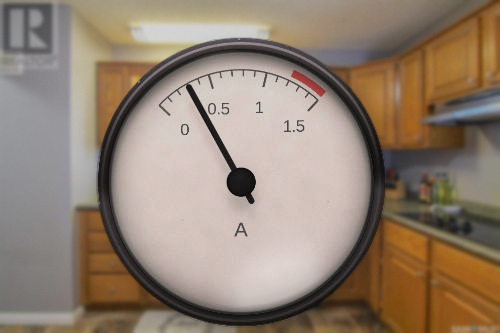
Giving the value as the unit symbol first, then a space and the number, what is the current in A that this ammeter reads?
A 0.3
